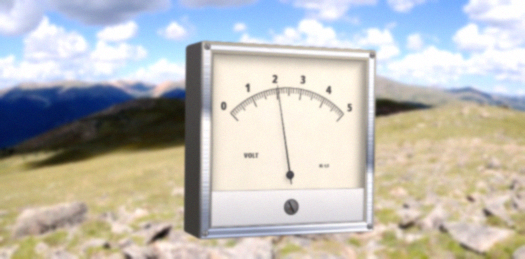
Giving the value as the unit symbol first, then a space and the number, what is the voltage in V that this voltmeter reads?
V 2
